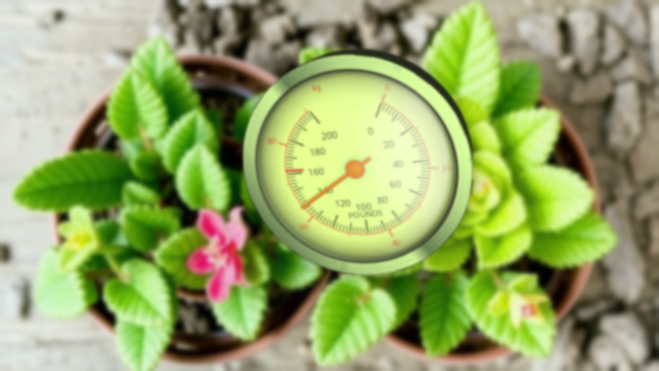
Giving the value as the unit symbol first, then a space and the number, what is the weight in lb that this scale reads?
lb 140
